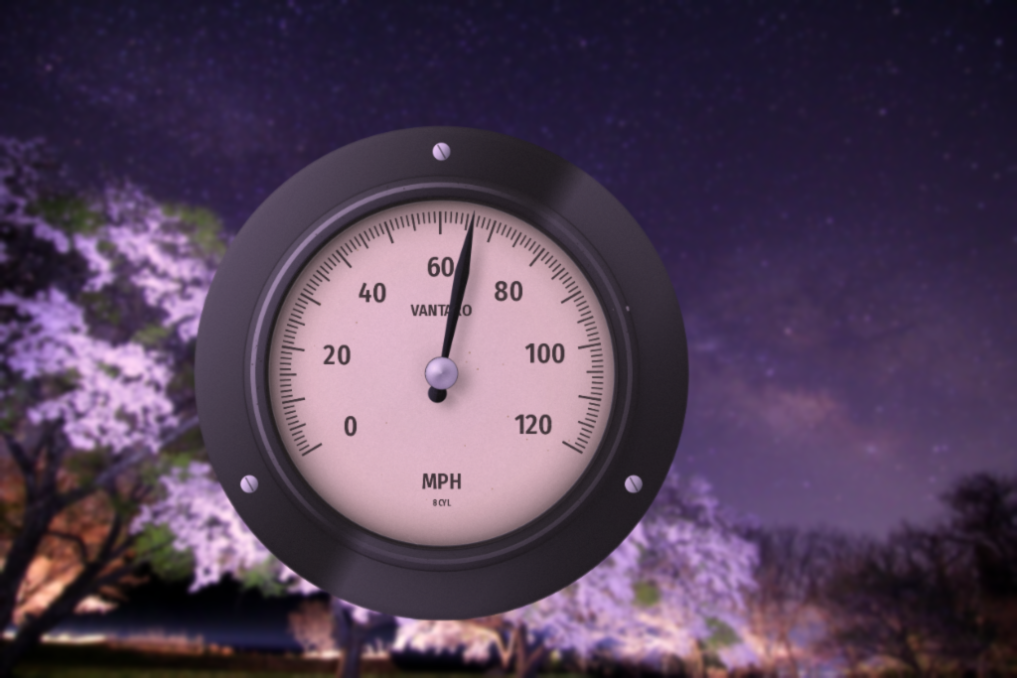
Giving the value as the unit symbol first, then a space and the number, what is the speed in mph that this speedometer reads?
mph 66
